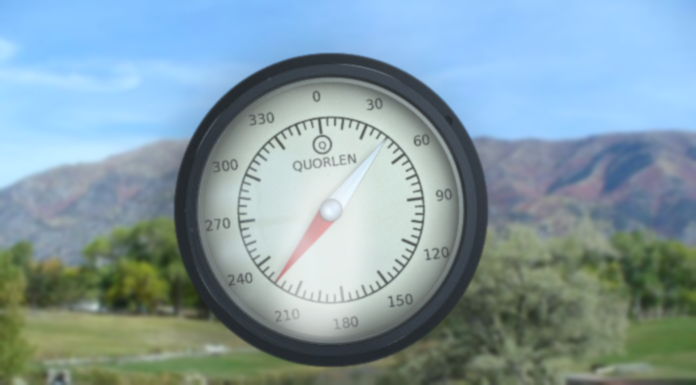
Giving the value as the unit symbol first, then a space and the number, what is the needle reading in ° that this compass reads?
° 225
